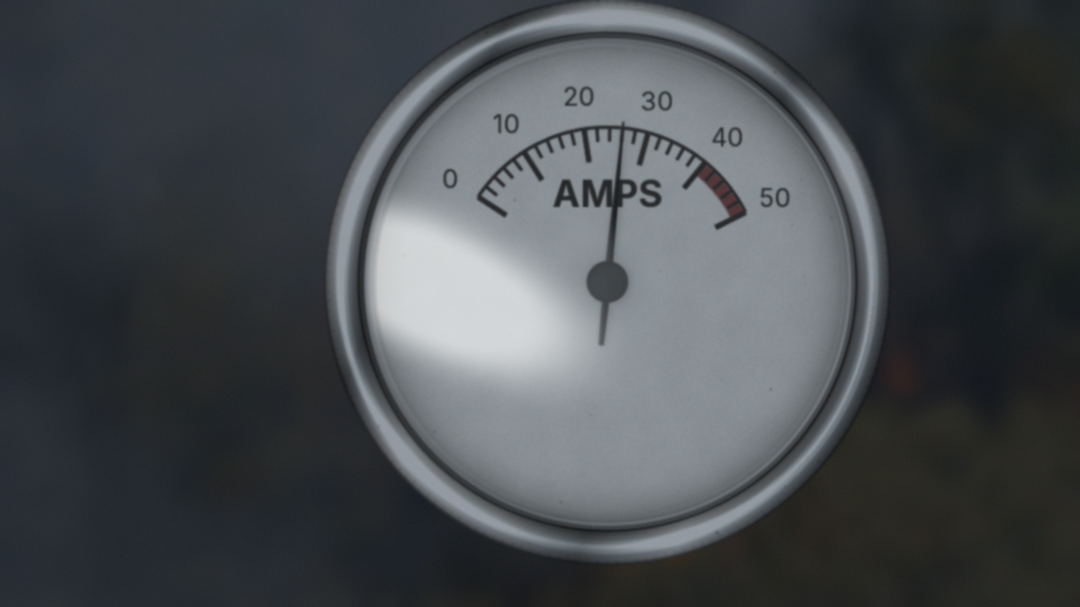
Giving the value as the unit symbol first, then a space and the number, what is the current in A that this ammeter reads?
A 26
